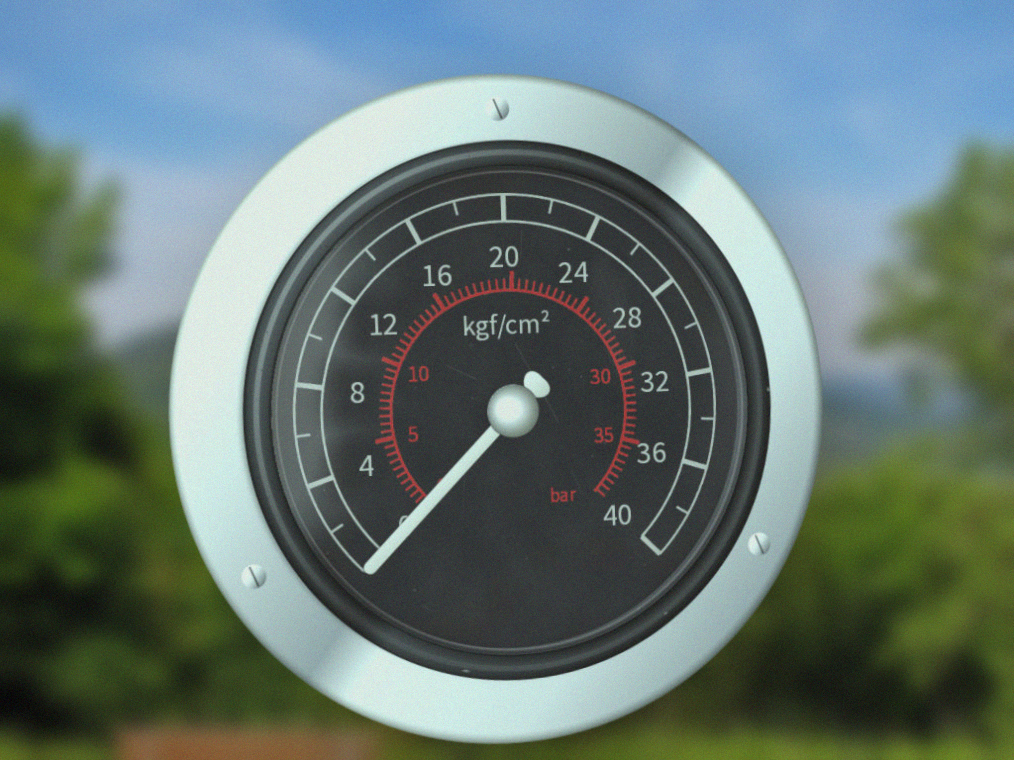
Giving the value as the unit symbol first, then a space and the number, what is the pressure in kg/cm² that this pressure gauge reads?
kg/cm² 0
